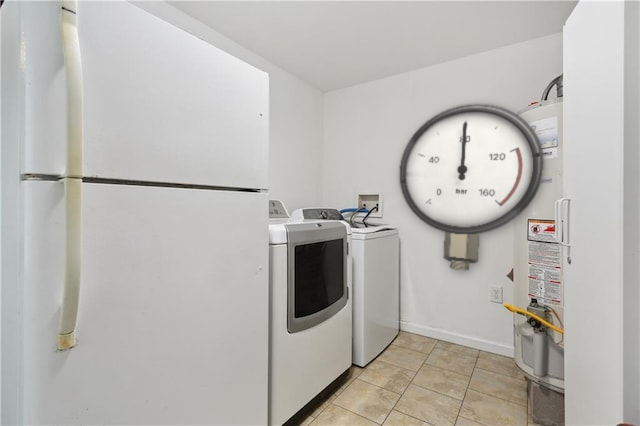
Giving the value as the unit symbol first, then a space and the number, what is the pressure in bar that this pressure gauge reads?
bar 80
